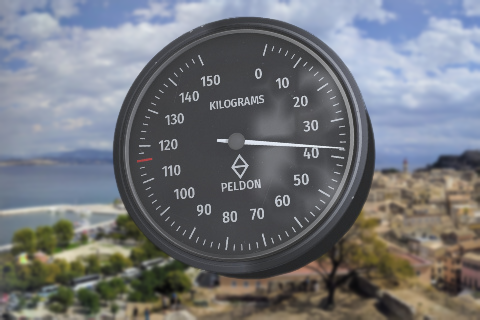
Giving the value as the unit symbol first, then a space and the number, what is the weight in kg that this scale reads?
kg 38
